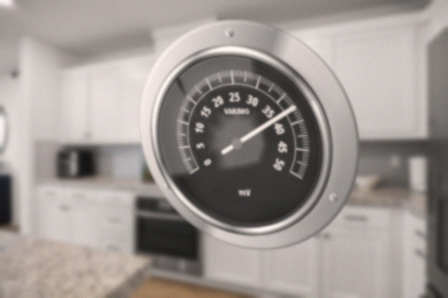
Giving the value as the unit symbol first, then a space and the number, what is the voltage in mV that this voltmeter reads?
mV 37.5
